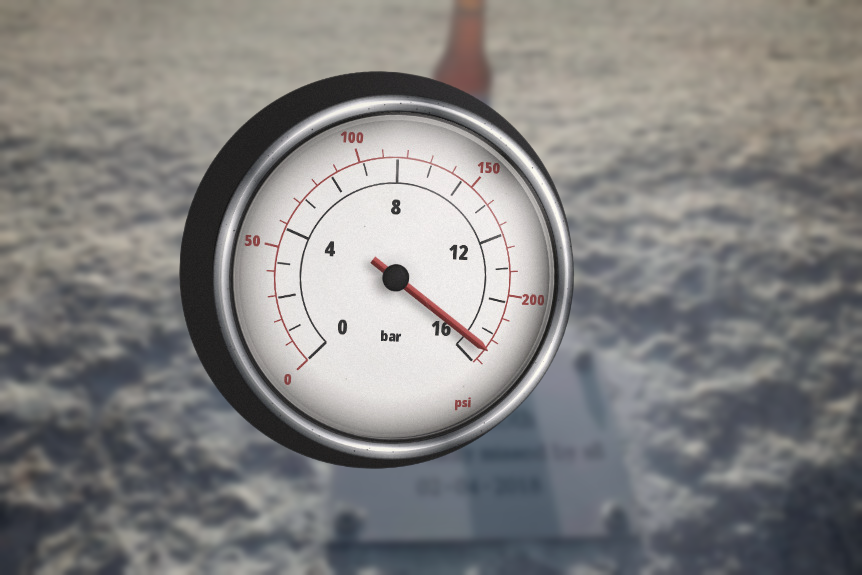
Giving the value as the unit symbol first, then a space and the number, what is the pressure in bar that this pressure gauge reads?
bar 15.5
